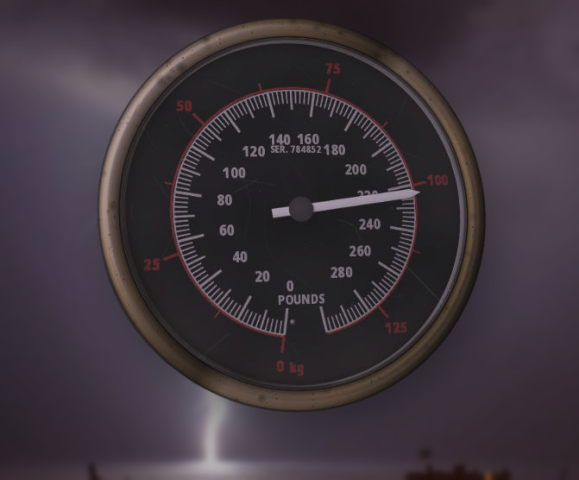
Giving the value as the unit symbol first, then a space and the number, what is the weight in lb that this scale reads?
lb 224
